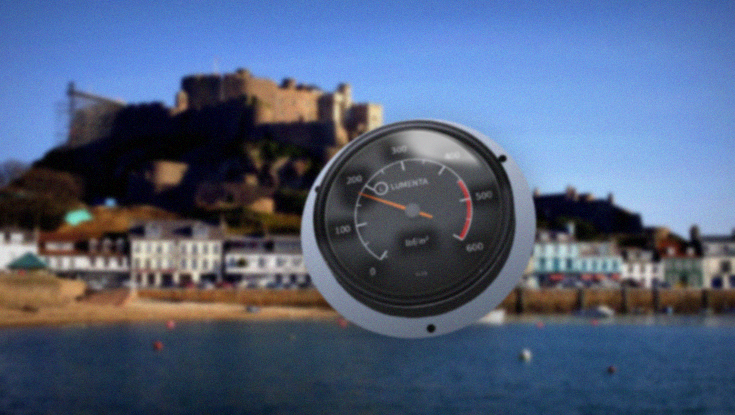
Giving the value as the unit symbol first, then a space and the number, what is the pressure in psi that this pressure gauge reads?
psi 175
